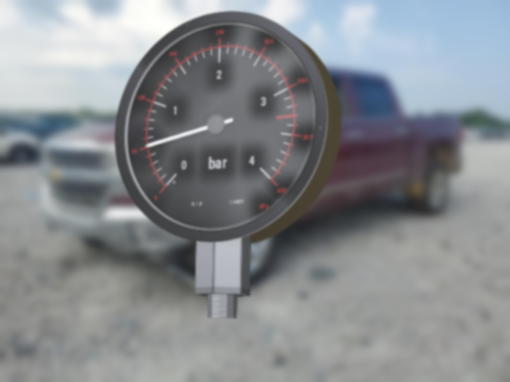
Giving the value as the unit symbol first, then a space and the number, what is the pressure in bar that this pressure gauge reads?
bar 0.5
